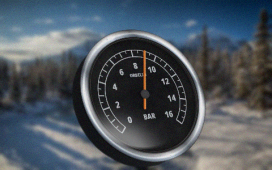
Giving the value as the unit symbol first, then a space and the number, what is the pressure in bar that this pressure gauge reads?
bar 9
